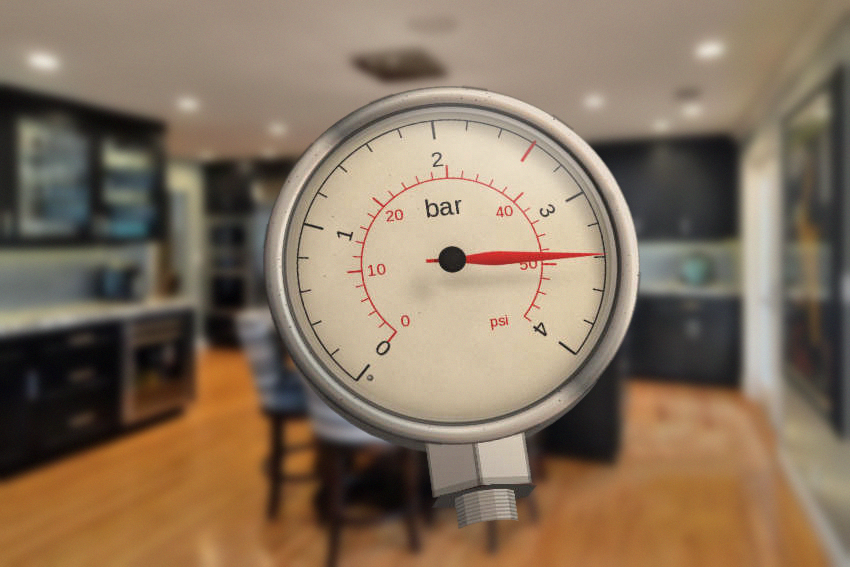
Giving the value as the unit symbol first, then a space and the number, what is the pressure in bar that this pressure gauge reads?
bar 3.4
